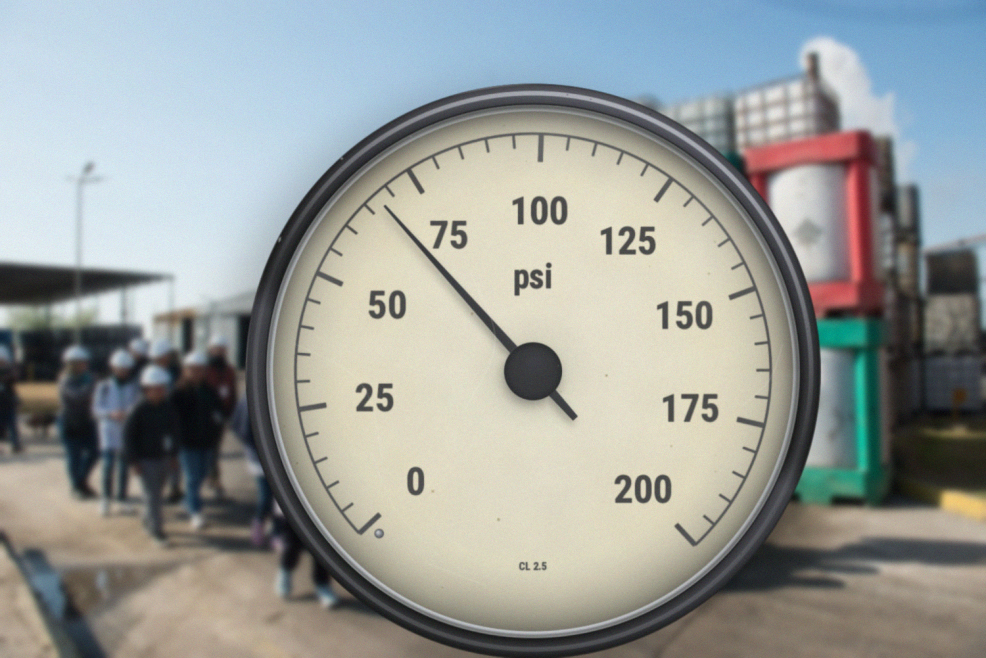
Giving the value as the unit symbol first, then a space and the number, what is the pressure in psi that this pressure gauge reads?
psi 67.5
